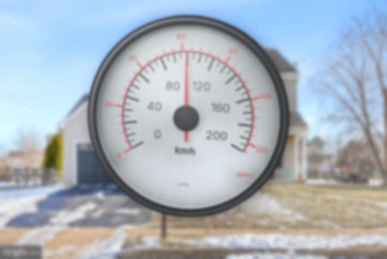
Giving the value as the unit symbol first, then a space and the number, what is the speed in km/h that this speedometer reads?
km/h 100
